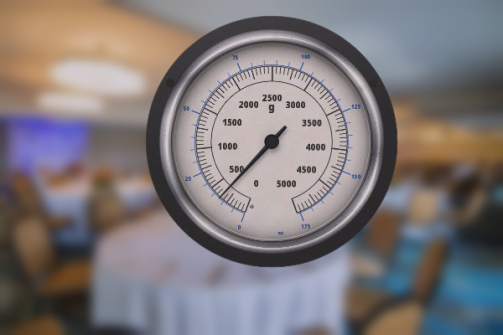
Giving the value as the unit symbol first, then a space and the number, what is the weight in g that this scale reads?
g 350
